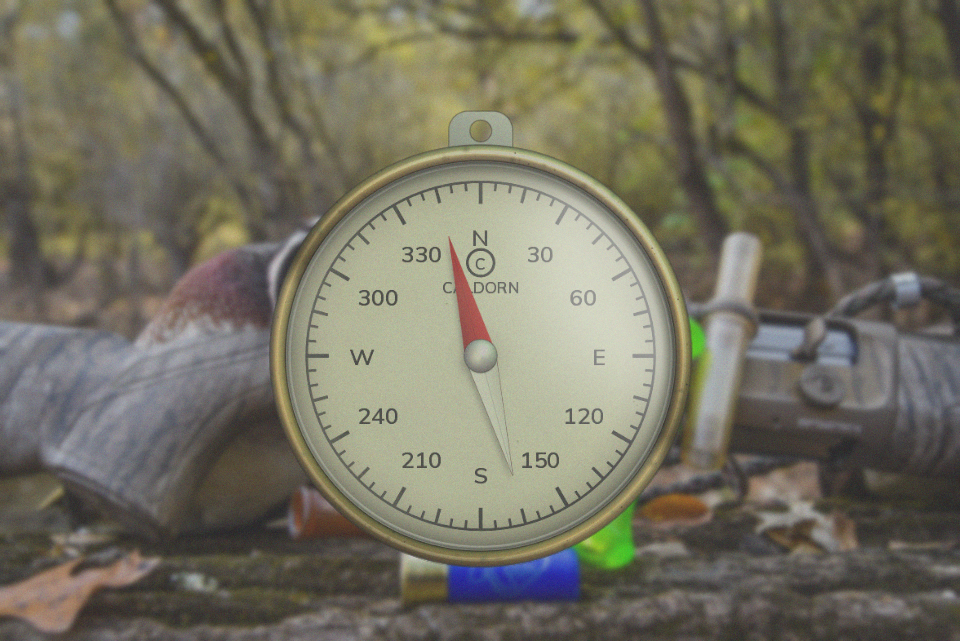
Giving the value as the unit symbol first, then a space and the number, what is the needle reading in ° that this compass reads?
° 345
